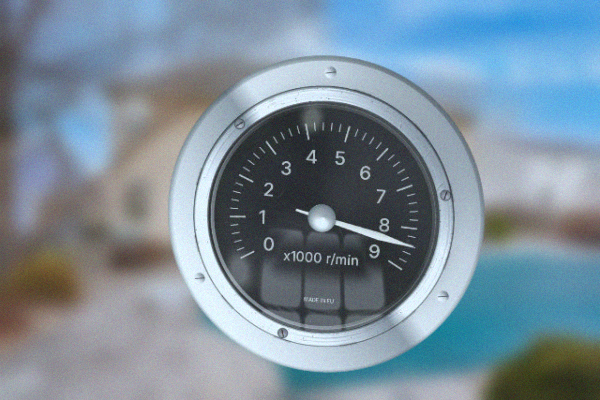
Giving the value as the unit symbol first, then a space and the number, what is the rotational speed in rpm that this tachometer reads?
rpm 8400
